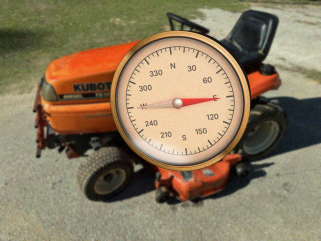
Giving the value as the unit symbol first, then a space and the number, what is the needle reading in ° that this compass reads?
° 90
